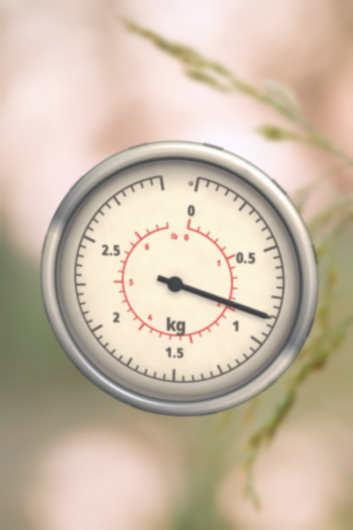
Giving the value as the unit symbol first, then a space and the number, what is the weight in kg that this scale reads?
kg 0.85
